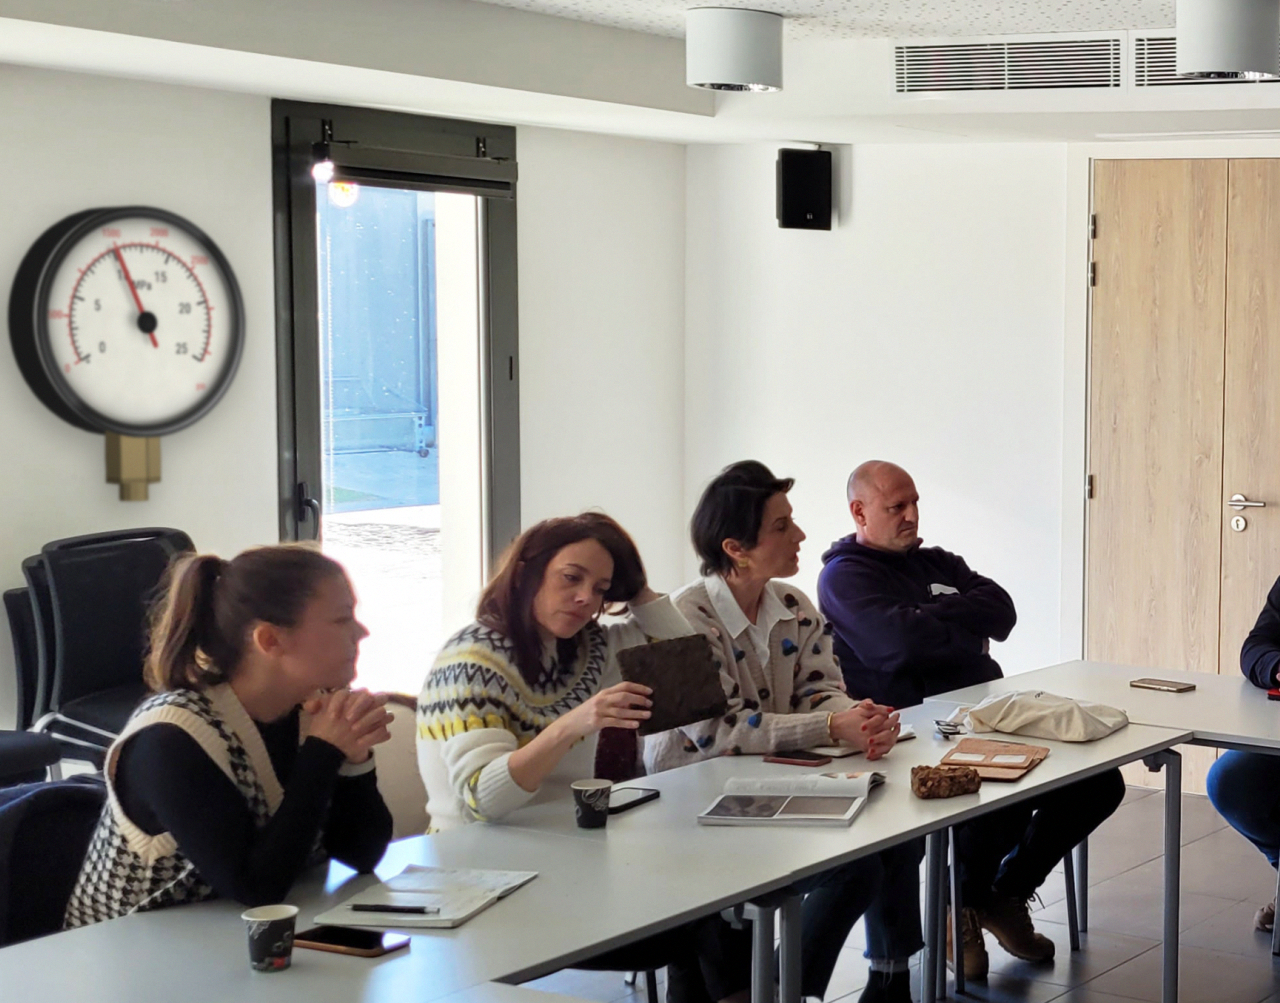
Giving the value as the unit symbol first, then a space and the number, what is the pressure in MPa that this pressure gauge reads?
MPa 10
